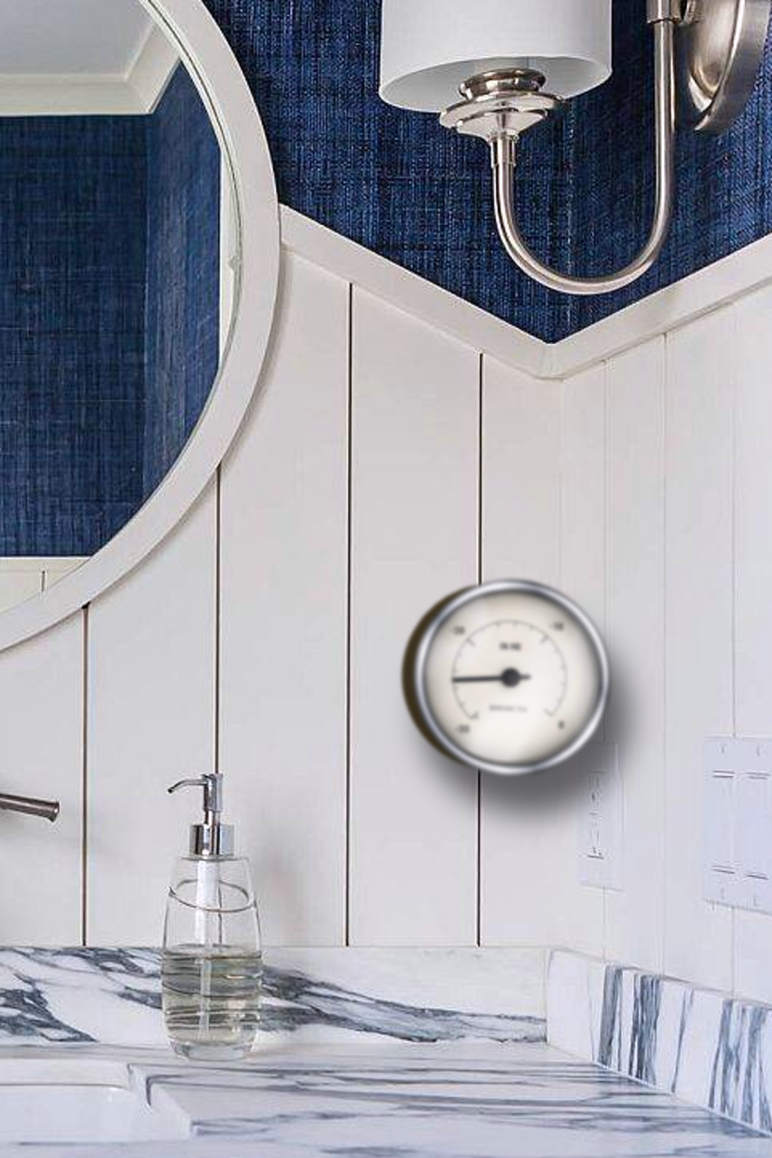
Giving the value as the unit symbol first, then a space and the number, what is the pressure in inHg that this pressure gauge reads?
inHg -25
